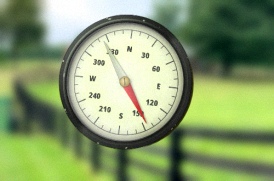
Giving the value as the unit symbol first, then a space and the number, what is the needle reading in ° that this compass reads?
° 145
